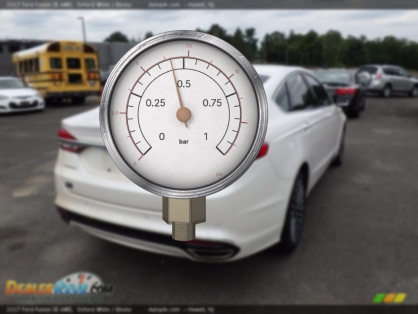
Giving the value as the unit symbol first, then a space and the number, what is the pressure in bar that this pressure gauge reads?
bar 0.45
